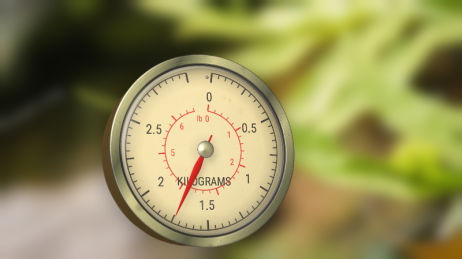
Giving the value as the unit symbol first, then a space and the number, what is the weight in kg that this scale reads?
kg 1.75
